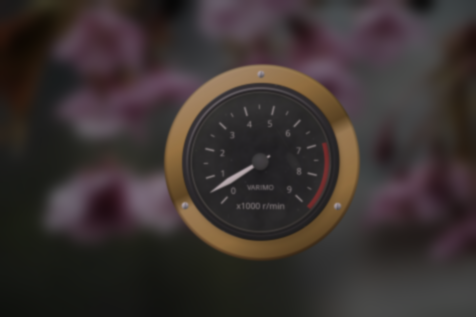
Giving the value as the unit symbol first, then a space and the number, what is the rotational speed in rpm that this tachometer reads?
rpm 500
